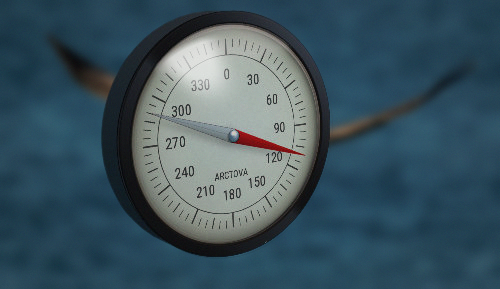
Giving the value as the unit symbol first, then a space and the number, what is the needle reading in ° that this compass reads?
° 110
